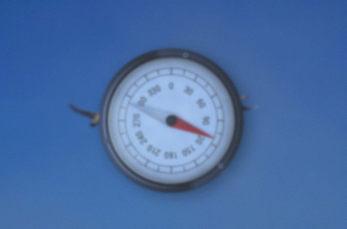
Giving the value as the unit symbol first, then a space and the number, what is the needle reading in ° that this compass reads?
° 112.5
